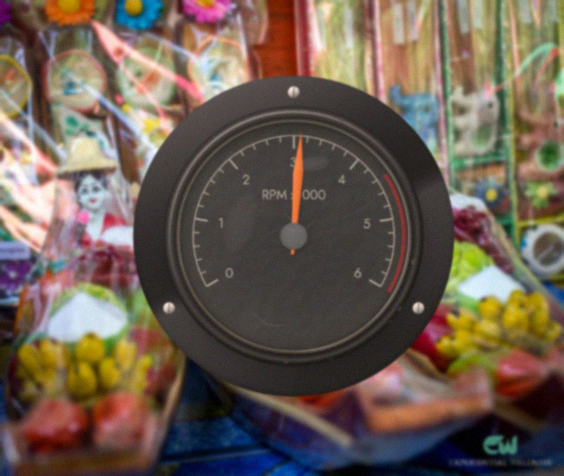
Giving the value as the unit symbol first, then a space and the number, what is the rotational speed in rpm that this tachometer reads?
rpm 3100
